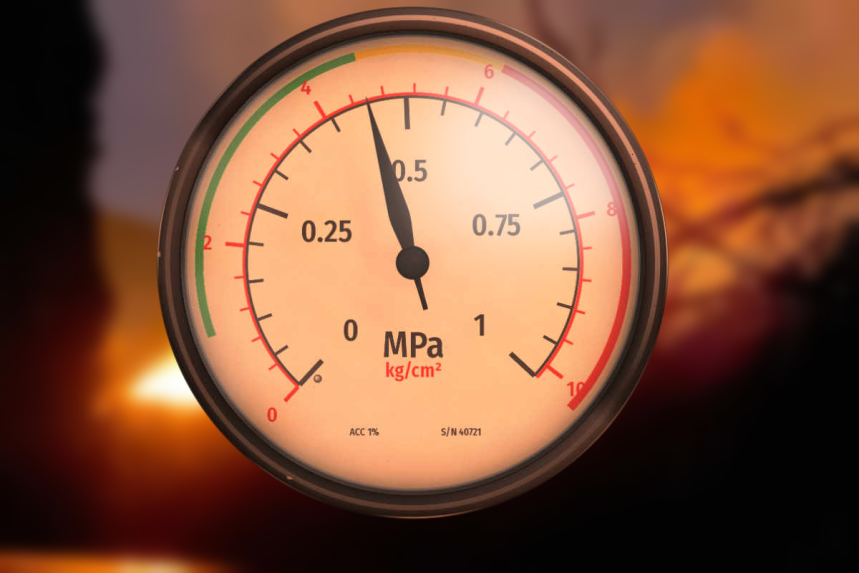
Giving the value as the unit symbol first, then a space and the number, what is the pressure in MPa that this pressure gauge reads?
MPa 0.45
